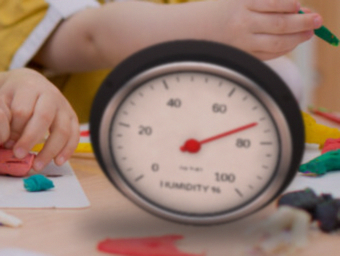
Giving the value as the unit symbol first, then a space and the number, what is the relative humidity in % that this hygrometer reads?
% 72
